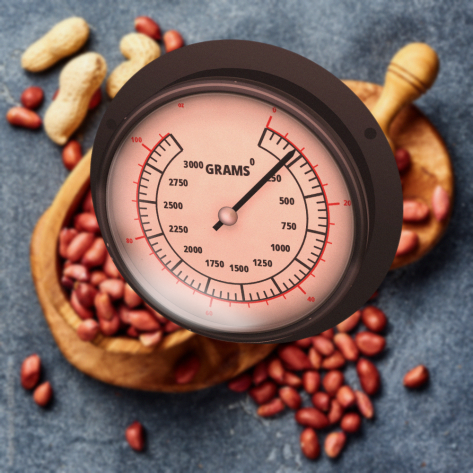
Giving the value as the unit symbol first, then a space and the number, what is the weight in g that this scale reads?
g 200
